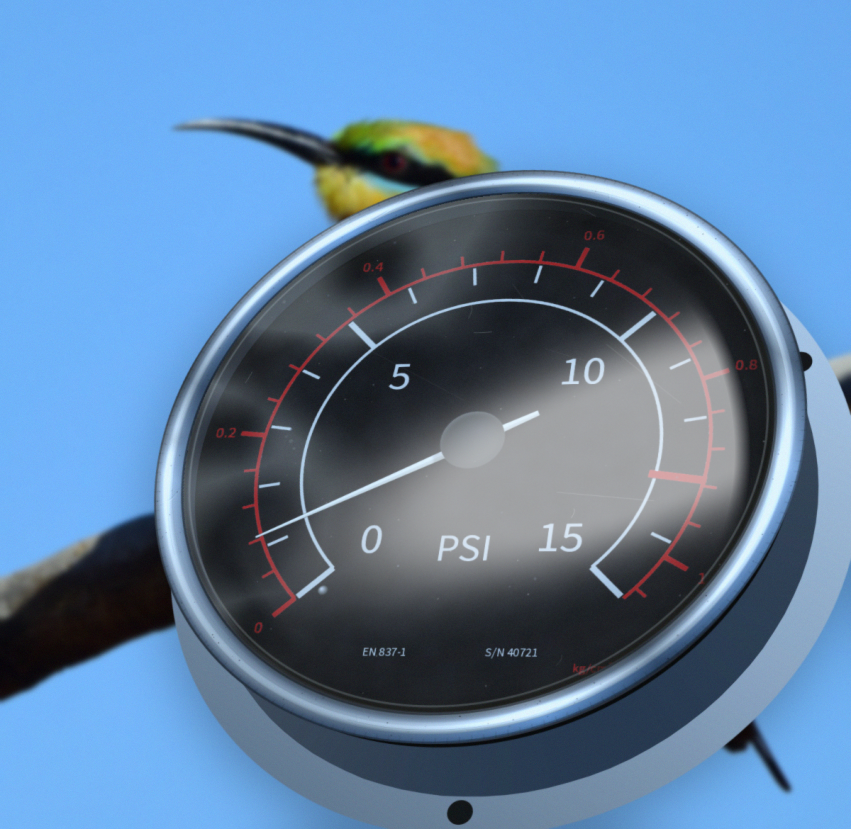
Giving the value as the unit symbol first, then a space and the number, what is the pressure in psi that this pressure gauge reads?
psi 1
